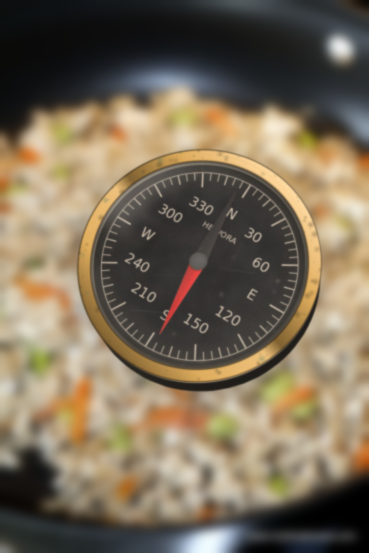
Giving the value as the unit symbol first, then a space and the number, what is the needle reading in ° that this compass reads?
° 175
